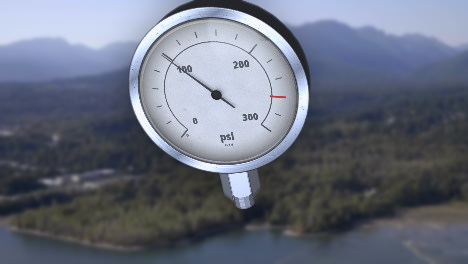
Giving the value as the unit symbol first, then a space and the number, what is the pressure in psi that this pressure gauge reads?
psi 100
